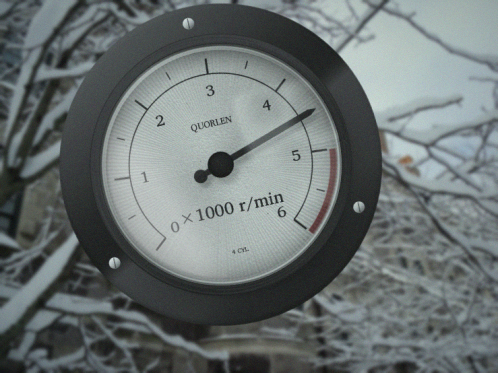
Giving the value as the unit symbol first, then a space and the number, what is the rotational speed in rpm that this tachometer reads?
rpm 4500
